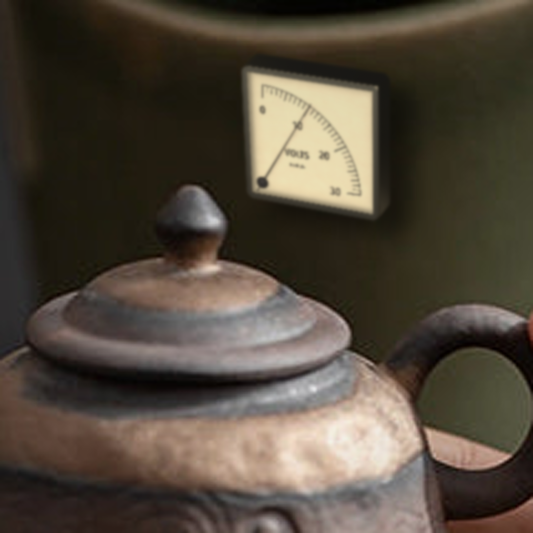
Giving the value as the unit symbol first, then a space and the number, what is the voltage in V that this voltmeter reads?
V 10
